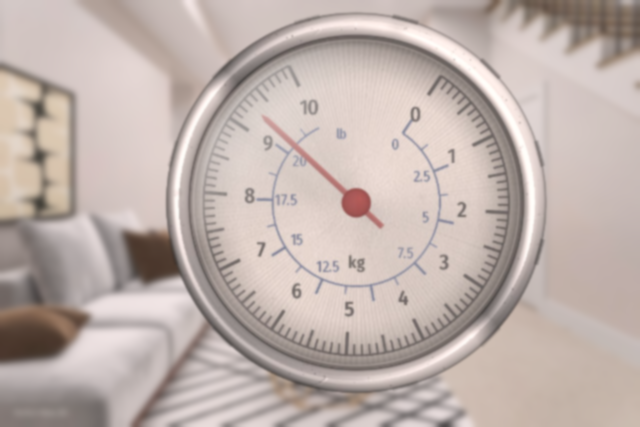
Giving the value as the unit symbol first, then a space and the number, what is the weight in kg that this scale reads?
kg 9.3
